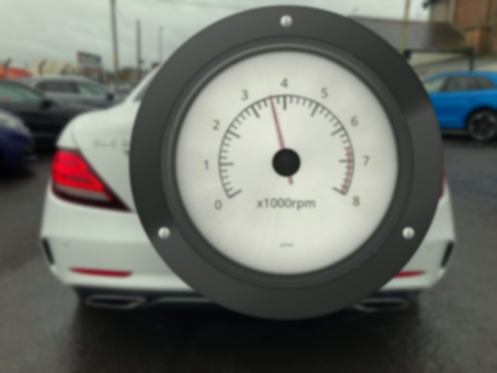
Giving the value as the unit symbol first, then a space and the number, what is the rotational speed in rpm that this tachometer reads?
rpm 3600
